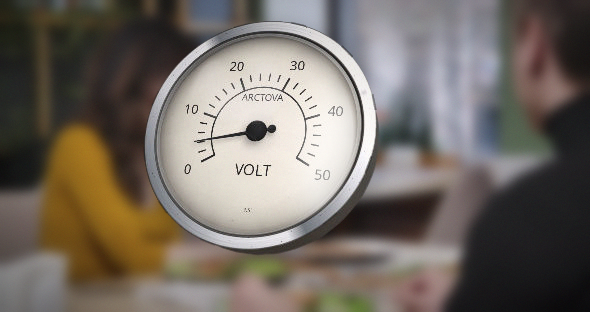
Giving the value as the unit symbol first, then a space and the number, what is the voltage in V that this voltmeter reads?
V 4
